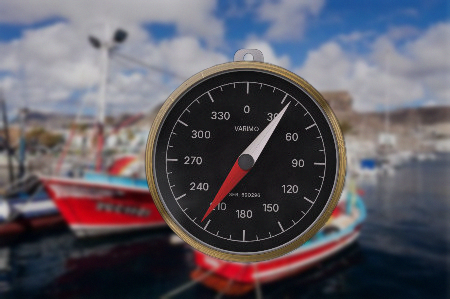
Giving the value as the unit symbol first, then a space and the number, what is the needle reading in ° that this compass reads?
° 215
